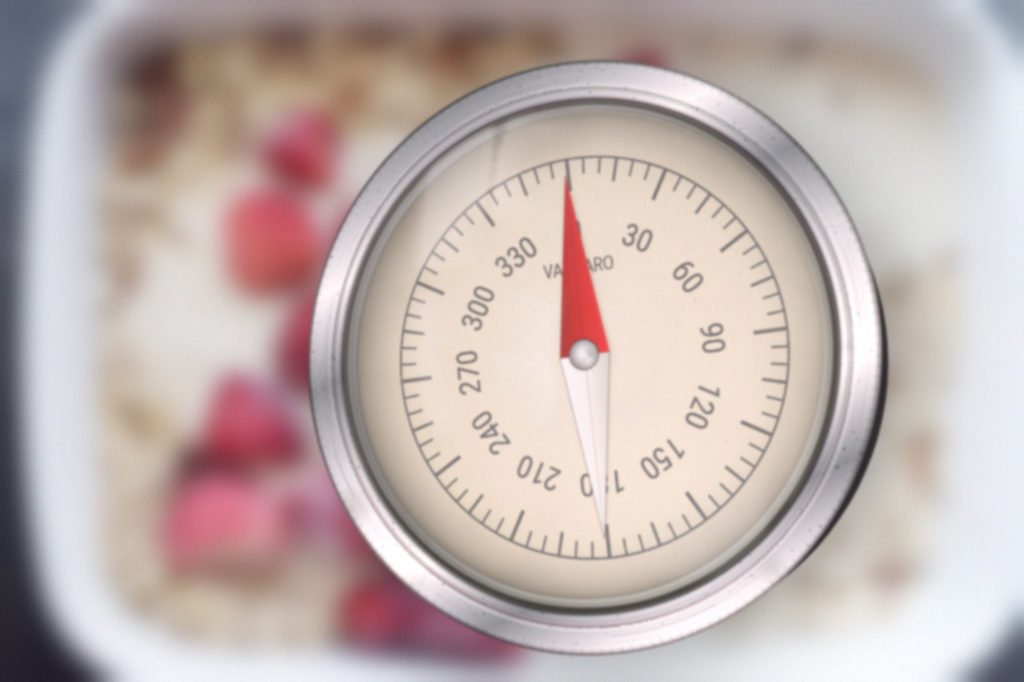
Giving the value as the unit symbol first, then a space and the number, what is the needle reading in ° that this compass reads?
° 0
